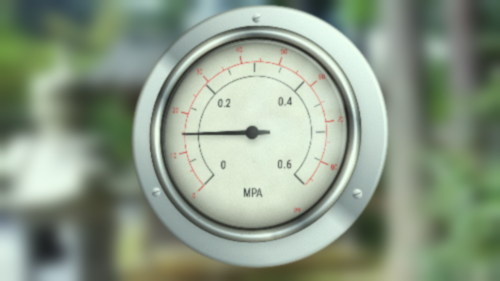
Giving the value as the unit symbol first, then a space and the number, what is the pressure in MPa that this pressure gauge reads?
MPa 0.1
